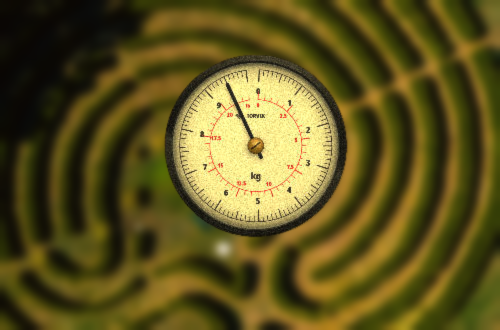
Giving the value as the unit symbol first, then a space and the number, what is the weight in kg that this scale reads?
kg 9.5
